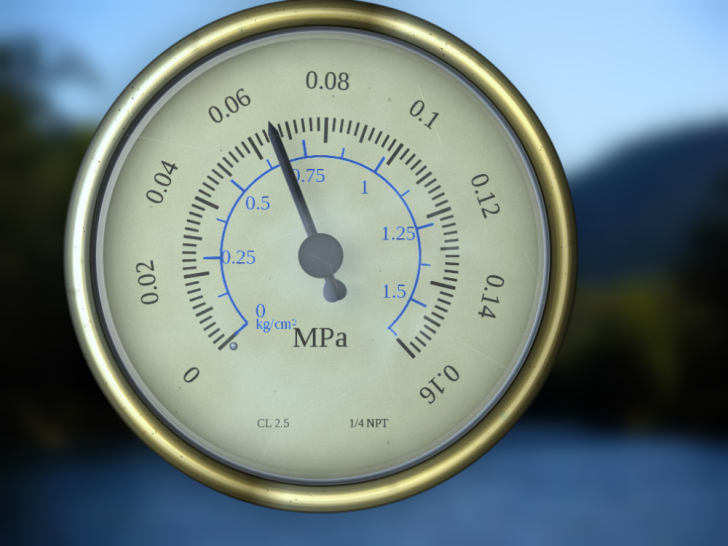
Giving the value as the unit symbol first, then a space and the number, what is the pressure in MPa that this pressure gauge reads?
MPa 0.066
